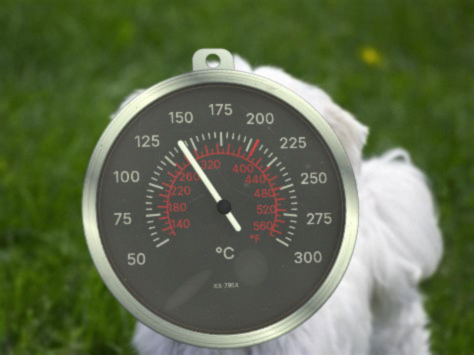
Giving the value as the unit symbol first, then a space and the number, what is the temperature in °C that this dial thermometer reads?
°C 140
